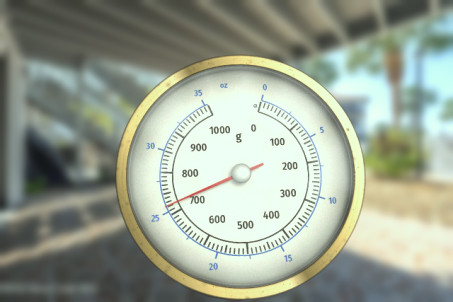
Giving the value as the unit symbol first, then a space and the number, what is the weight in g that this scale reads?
g 720
